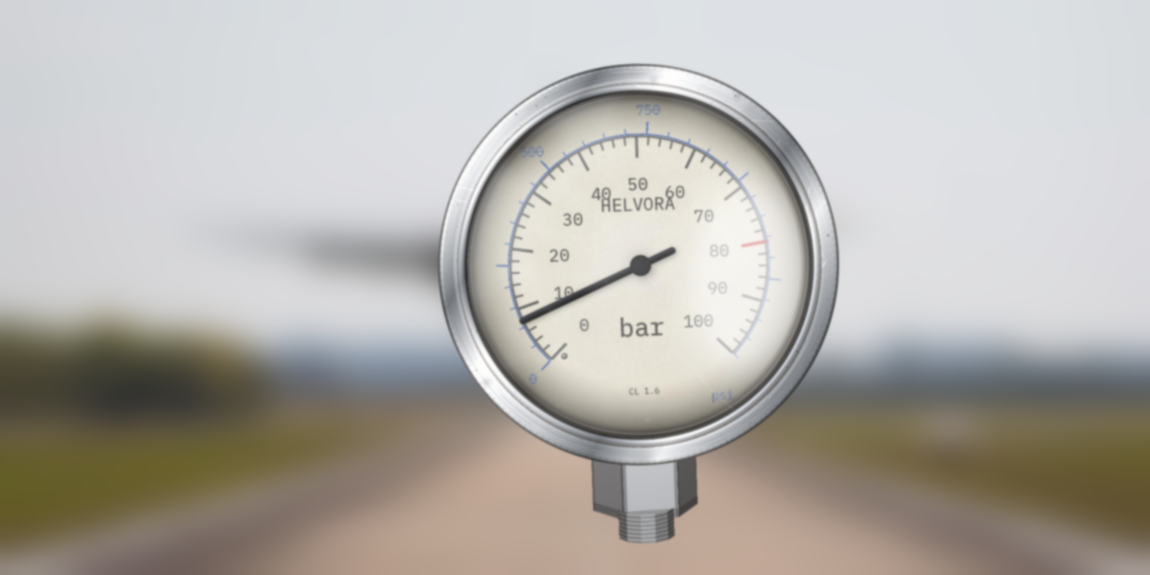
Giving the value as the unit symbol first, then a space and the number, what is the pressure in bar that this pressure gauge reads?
bar 8
